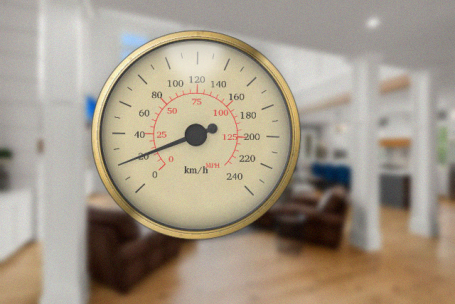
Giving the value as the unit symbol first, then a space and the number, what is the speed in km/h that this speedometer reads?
km/h 20
